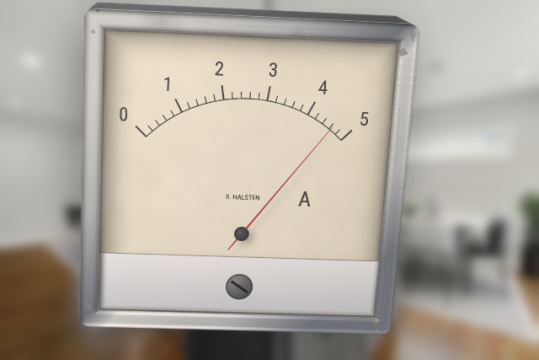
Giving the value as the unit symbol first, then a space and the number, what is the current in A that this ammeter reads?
A 4.6
